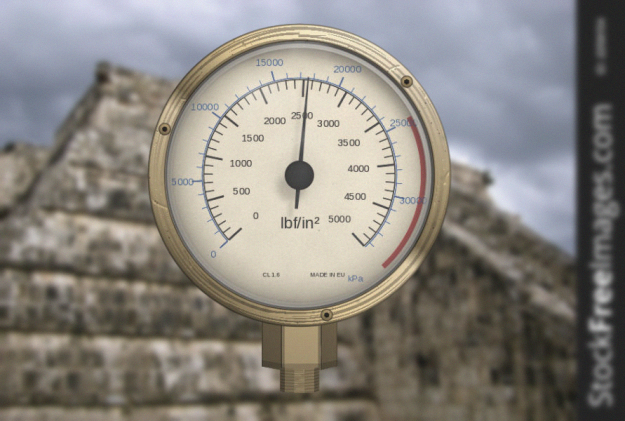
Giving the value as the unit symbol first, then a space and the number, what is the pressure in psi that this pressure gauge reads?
psi 2550
